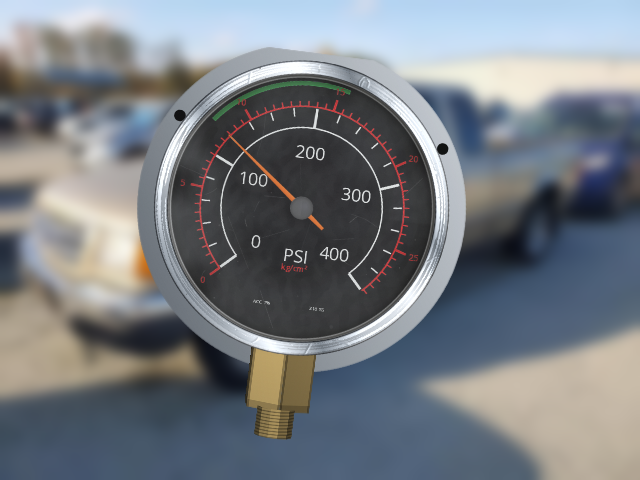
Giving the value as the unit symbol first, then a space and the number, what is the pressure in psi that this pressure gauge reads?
psi 120
